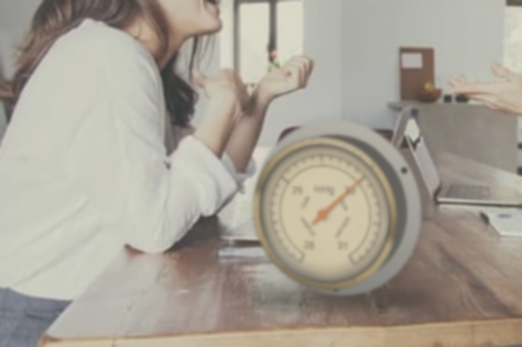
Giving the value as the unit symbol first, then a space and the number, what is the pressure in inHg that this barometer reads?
inHg 30
